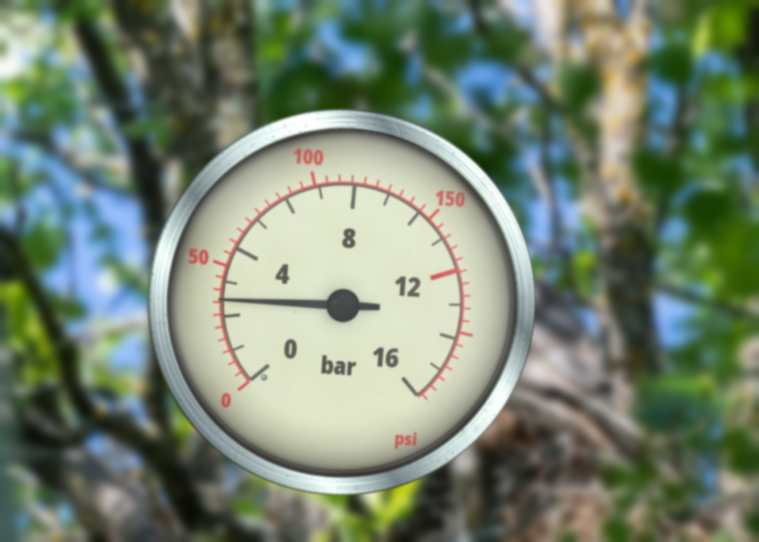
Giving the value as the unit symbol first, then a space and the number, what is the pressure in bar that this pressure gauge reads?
bar 2.5
